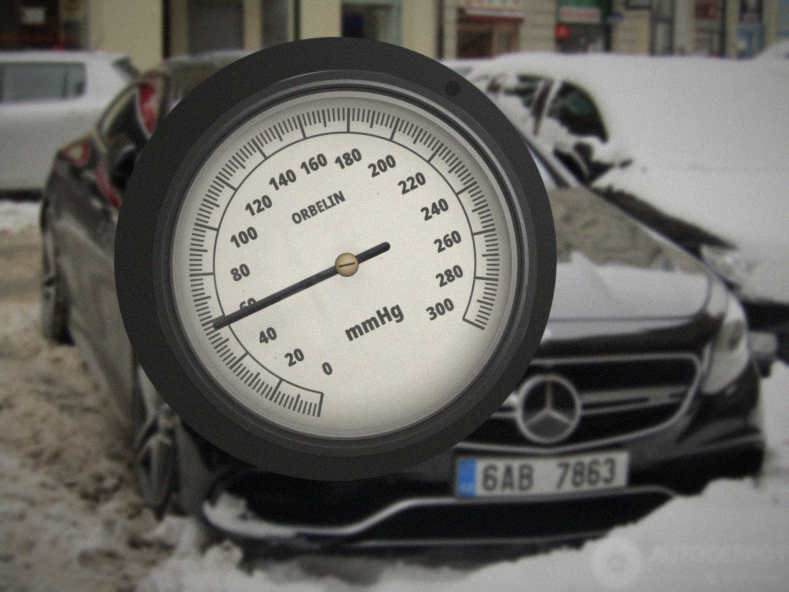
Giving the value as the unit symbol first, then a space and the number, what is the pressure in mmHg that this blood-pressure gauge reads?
mmHg 58
